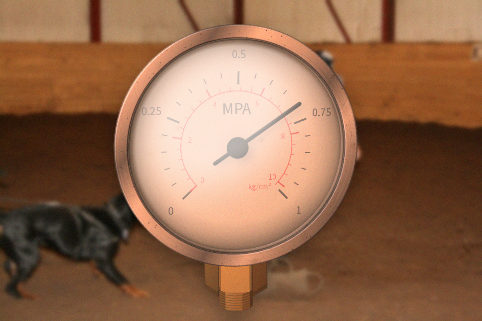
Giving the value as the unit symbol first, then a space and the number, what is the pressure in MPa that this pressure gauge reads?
MPa 0.7
